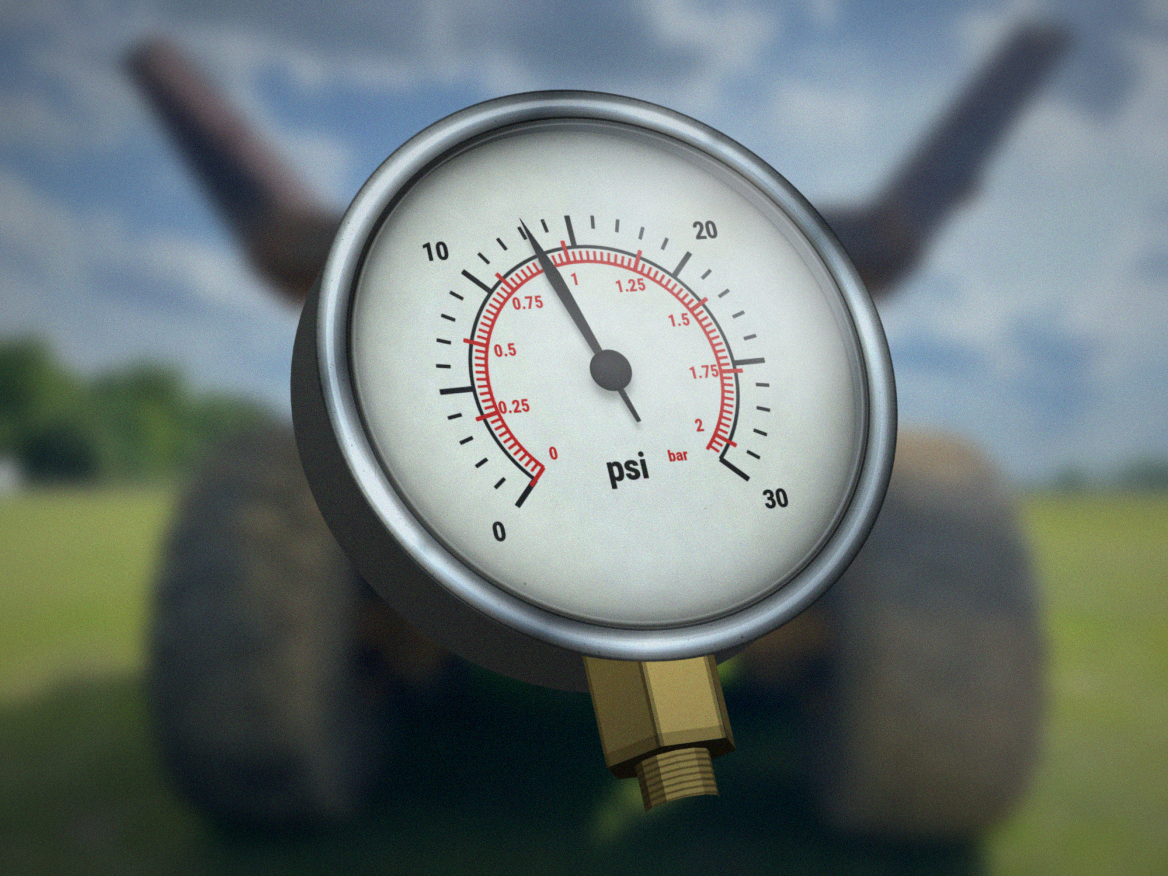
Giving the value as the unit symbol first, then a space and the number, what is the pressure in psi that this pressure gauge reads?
psi 13
